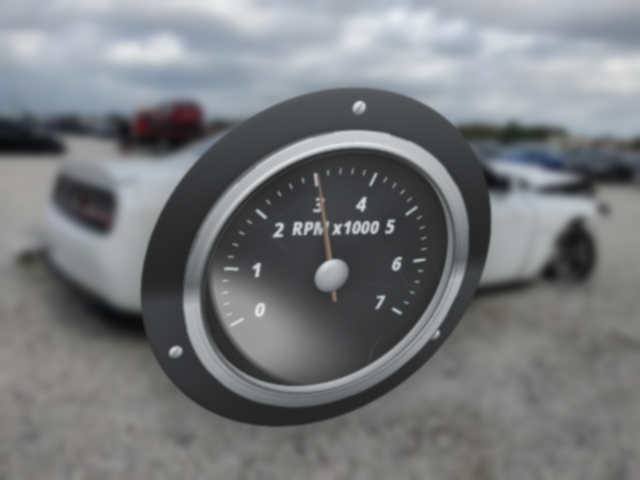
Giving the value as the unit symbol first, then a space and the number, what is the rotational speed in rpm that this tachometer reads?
rpm 3000
